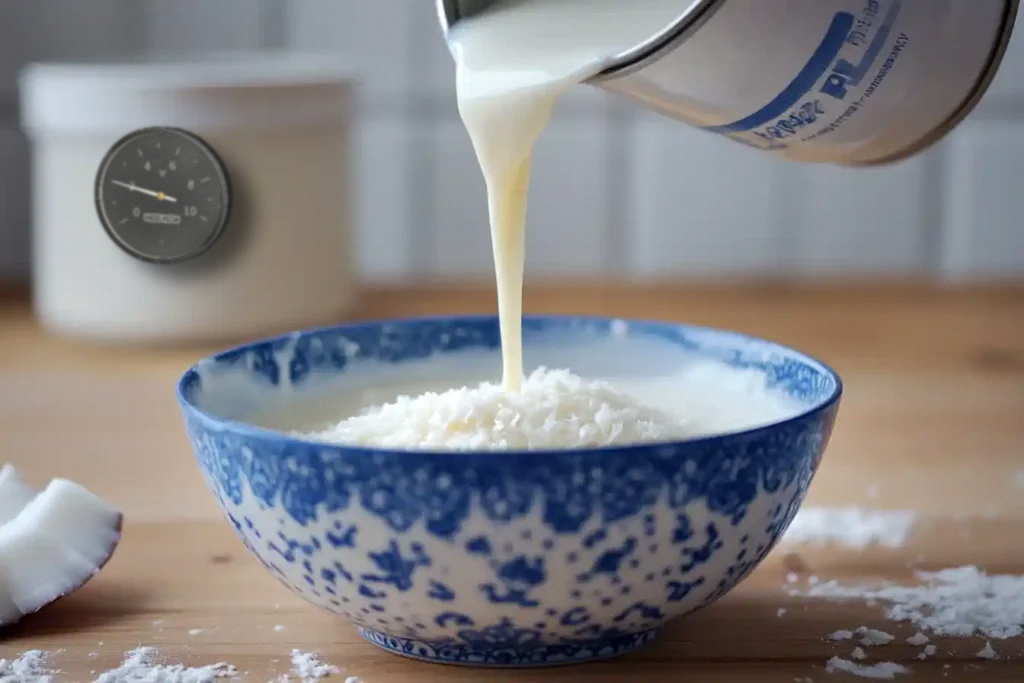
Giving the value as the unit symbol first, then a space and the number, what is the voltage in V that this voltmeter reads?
V 2
